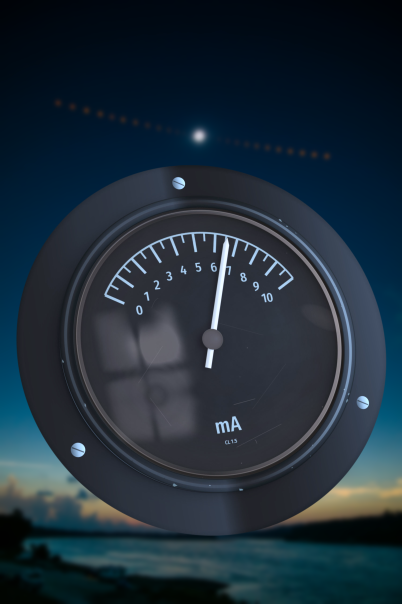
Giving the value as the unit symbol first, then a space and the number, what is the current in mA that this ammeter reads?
mA 6.5
